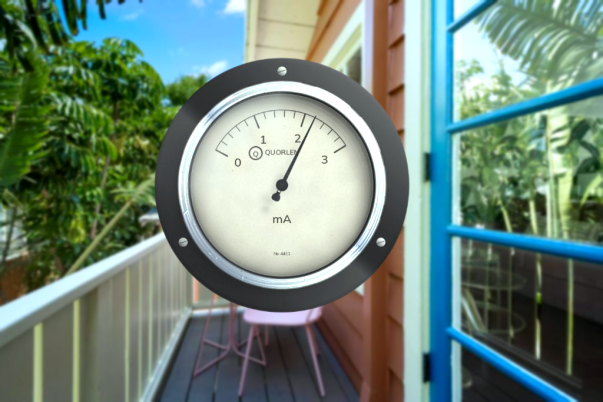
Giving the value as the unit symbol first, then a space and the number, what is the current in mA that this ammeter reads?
mA 2.2
